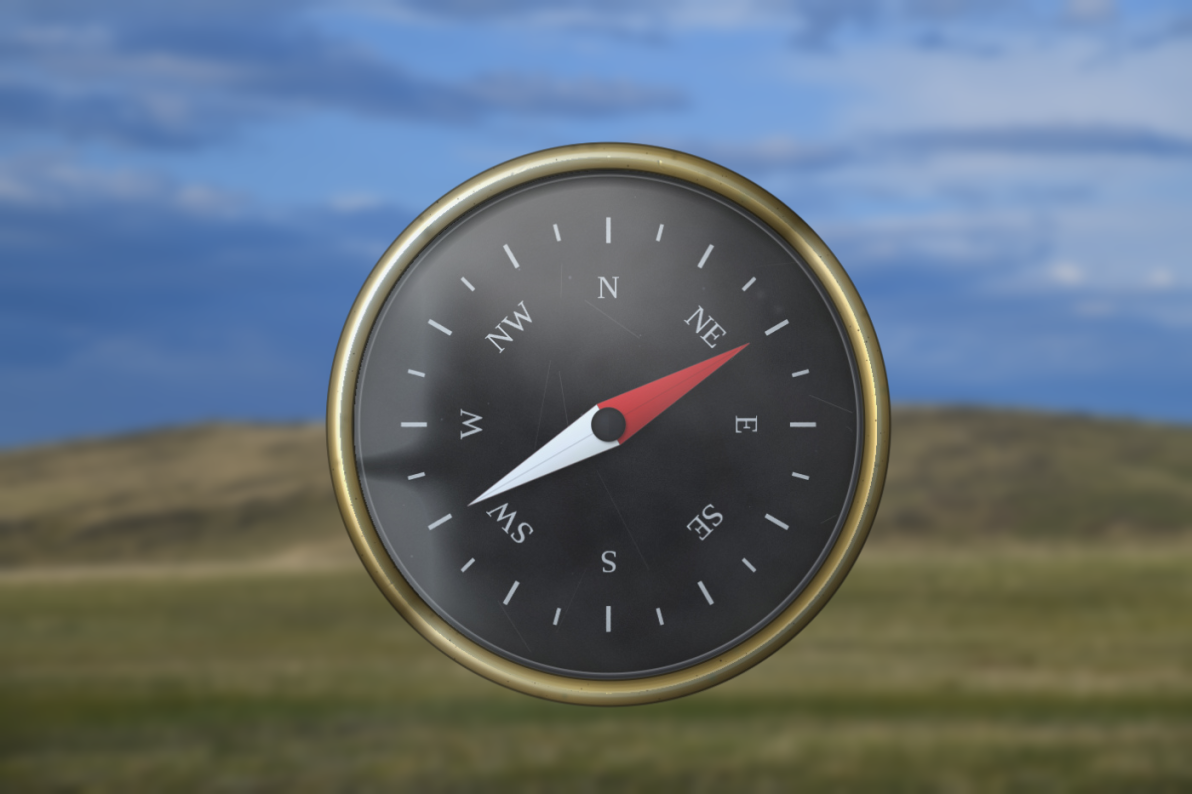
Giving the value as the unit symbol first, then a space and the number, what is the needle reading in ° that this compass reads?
° 60
